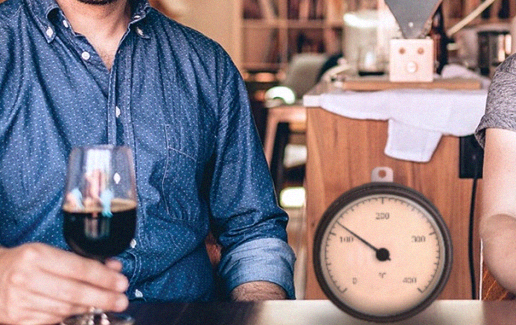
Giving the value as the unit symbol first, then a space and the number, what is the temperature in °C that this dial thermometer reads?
°C 120
